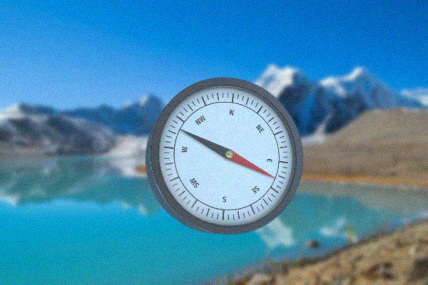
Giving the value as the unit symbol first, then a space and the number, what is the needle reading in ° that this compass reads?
° 110
